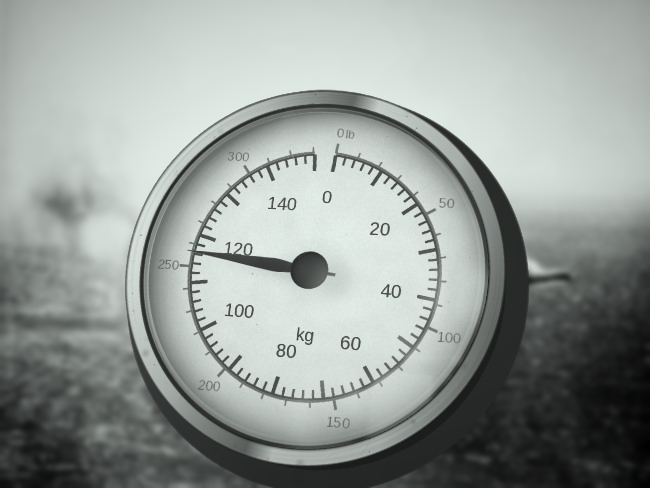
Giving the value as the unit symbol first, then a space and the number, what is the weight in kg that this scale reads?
kg 116
